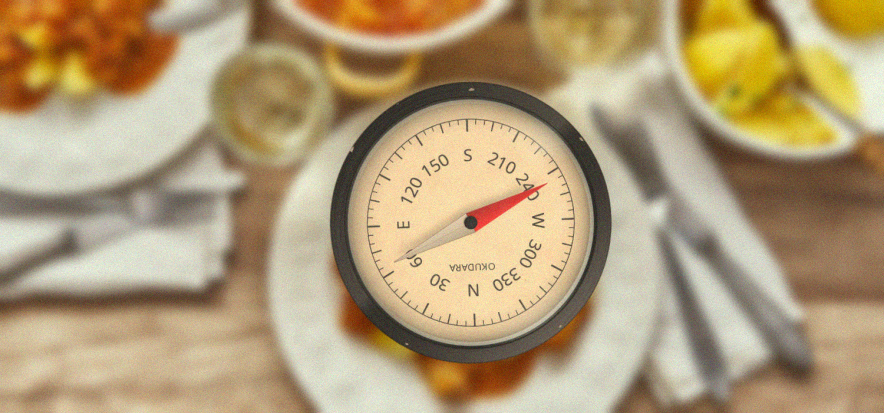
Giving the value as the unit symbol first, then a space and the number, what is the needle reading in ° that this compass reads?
° 245
